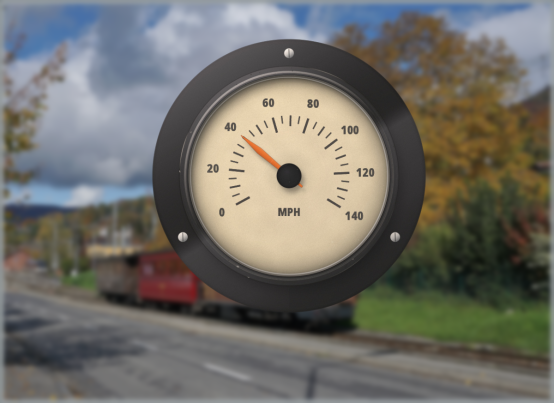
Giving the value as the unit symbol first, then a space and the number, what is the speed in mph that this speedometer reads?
mph 40
